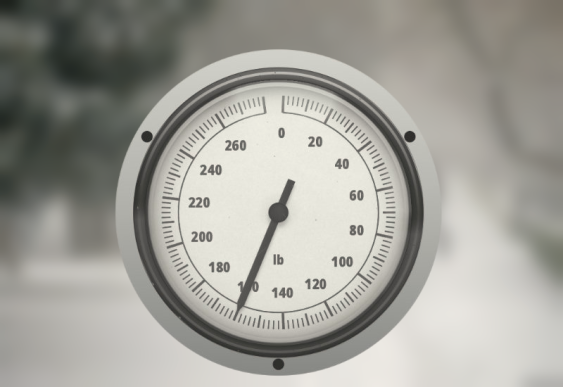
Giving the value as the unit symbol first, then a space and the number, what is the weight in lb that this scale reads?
lb 160
